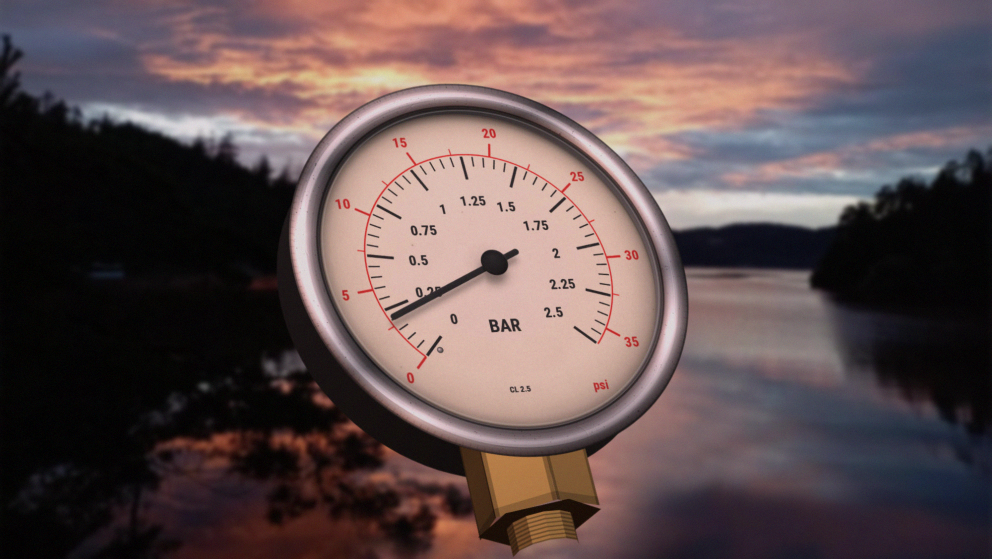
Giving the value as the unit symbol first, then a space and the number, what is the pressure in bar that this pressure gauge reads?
bar 0.2
